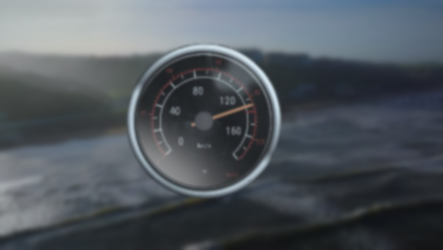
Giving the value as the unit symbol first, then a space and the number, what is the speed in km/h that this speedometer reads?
km/h 135
